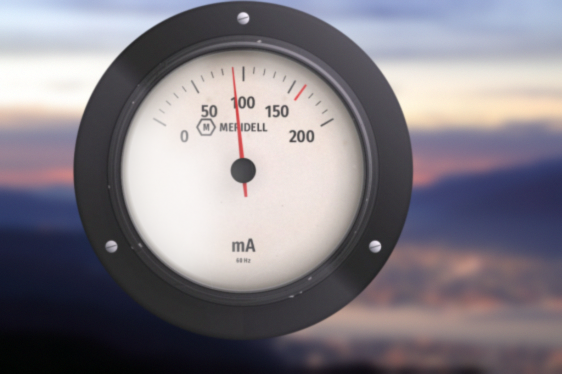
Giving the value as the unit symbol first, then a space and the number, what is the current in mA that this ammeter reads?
mA 90
